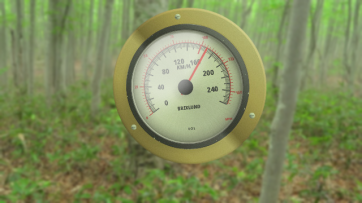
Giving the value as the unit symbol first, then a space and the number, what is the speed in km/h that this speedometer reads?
km/h 170
